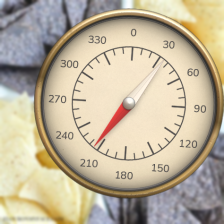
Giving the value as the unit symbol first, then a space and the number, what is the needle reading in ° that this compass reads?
° 215
